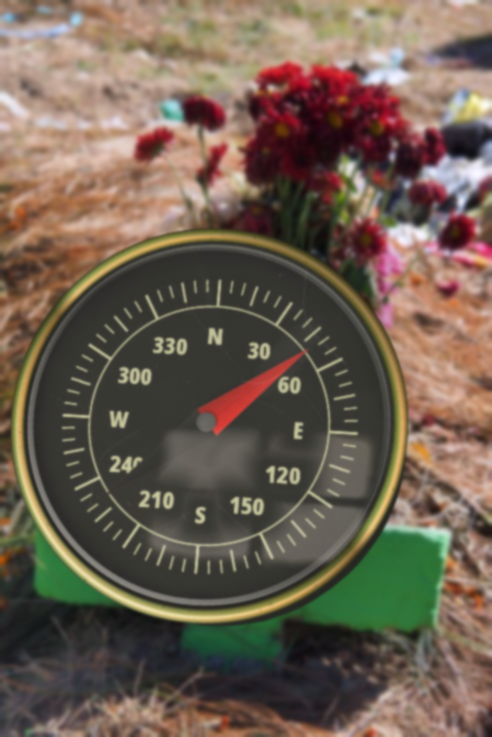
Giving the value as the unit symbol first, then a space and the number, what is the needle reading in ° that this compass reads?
° 50
